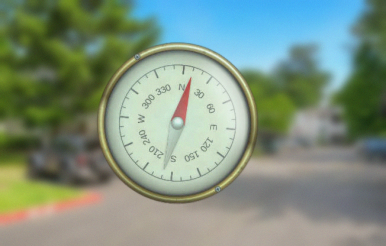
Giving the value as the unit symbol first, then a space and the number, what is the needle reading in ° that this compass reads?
° 10
